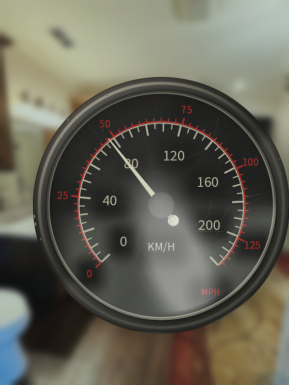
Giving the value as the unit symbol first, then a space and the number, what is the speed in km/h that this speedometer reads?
km/h 77.5
